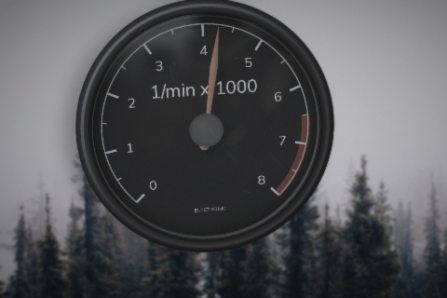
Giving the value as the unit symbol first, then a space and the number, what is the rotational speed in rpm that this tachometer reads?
rpm 4250
